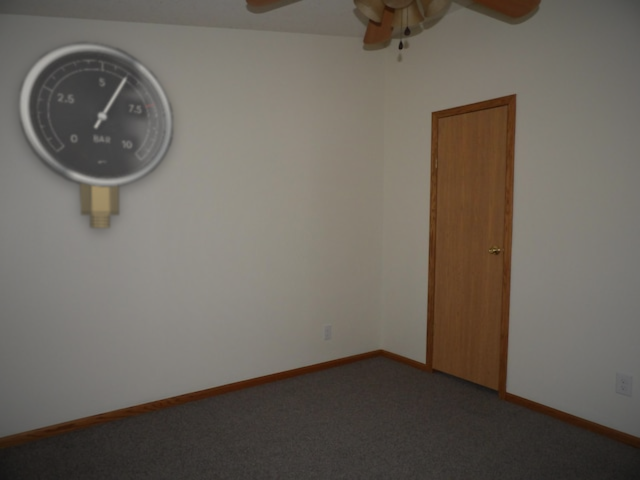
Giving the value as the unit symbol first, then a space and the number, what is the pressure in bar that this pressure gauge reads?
bar 6
